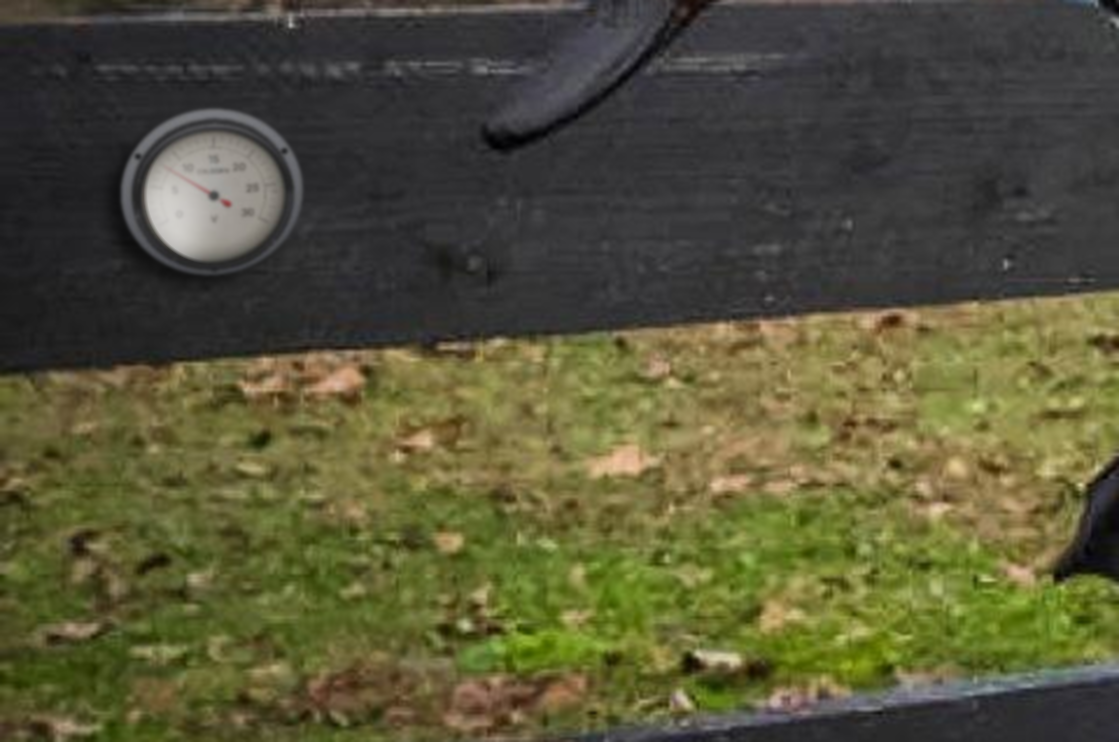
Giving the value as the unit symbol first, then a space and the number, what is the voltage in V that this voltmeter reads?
V 8
